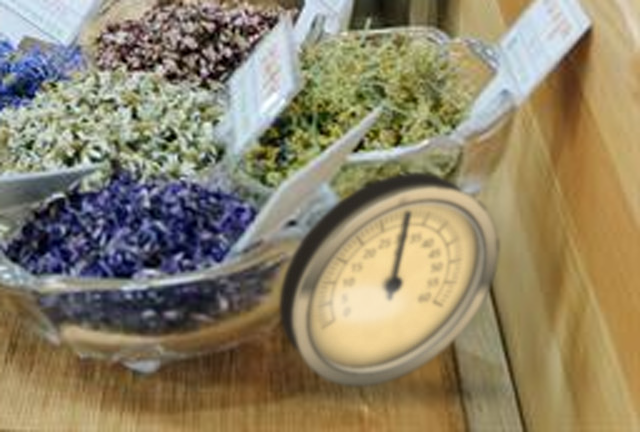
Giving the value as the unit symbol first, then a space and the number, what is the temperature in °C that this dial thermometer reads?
°C 30
